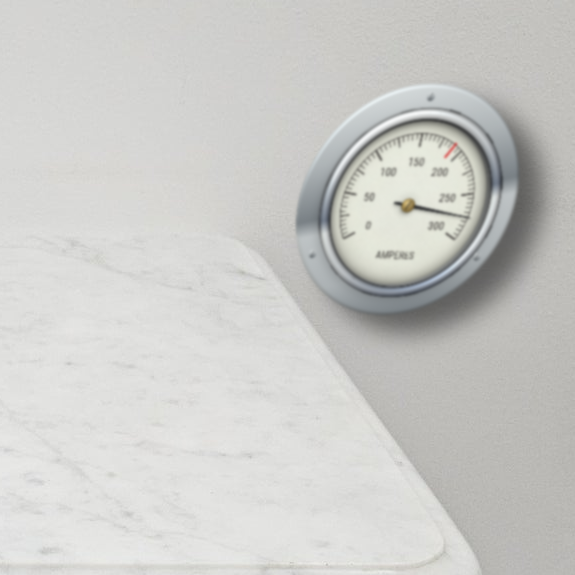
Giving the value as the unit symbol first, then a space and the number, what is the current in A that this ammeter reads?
A 275
